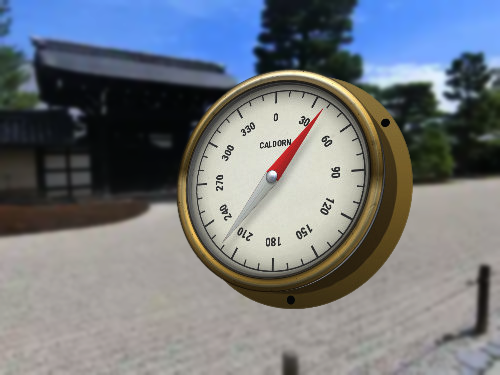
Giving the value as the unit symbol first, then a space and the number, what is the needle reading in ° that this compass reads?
° 40
